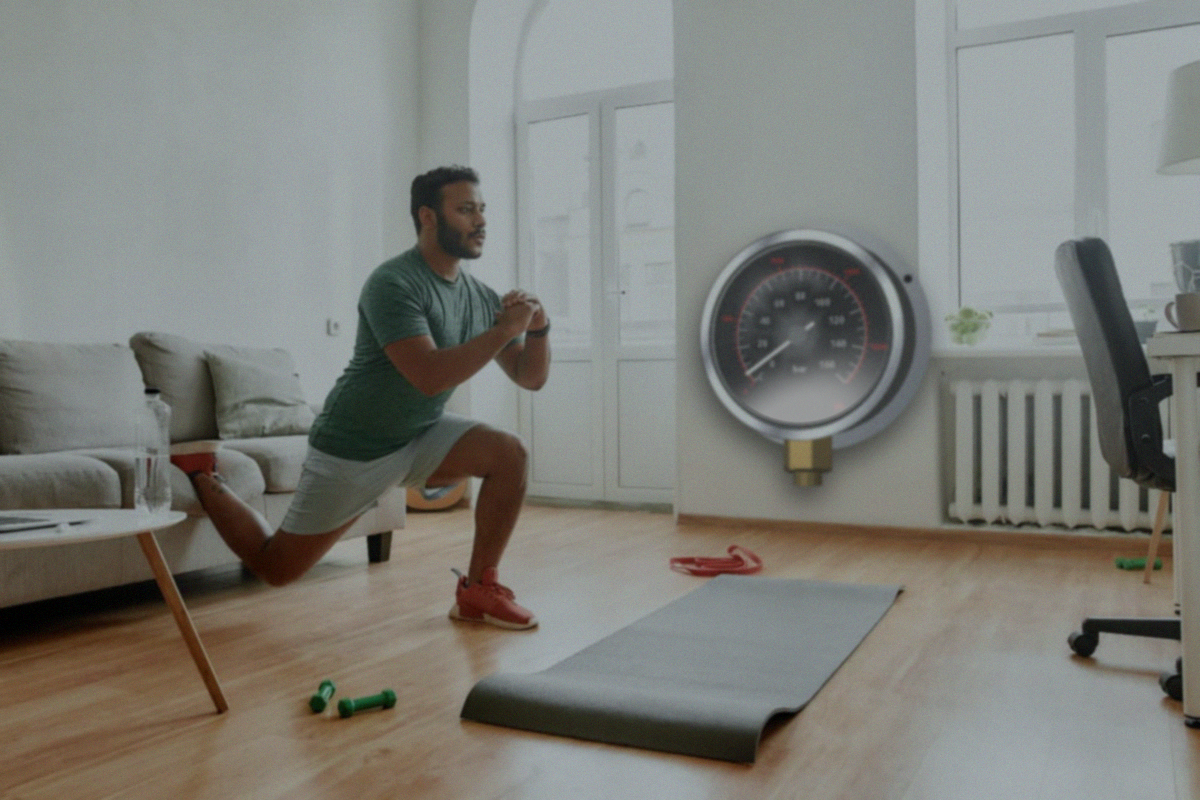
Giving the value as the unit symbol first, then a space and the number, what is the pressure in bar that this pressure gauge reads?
bar 5
